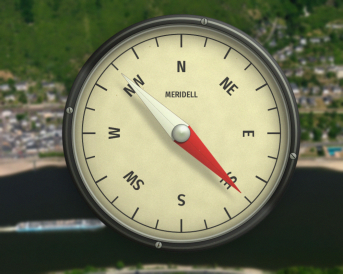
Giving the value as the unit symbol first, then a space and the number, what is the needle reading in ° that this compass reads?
° 135
